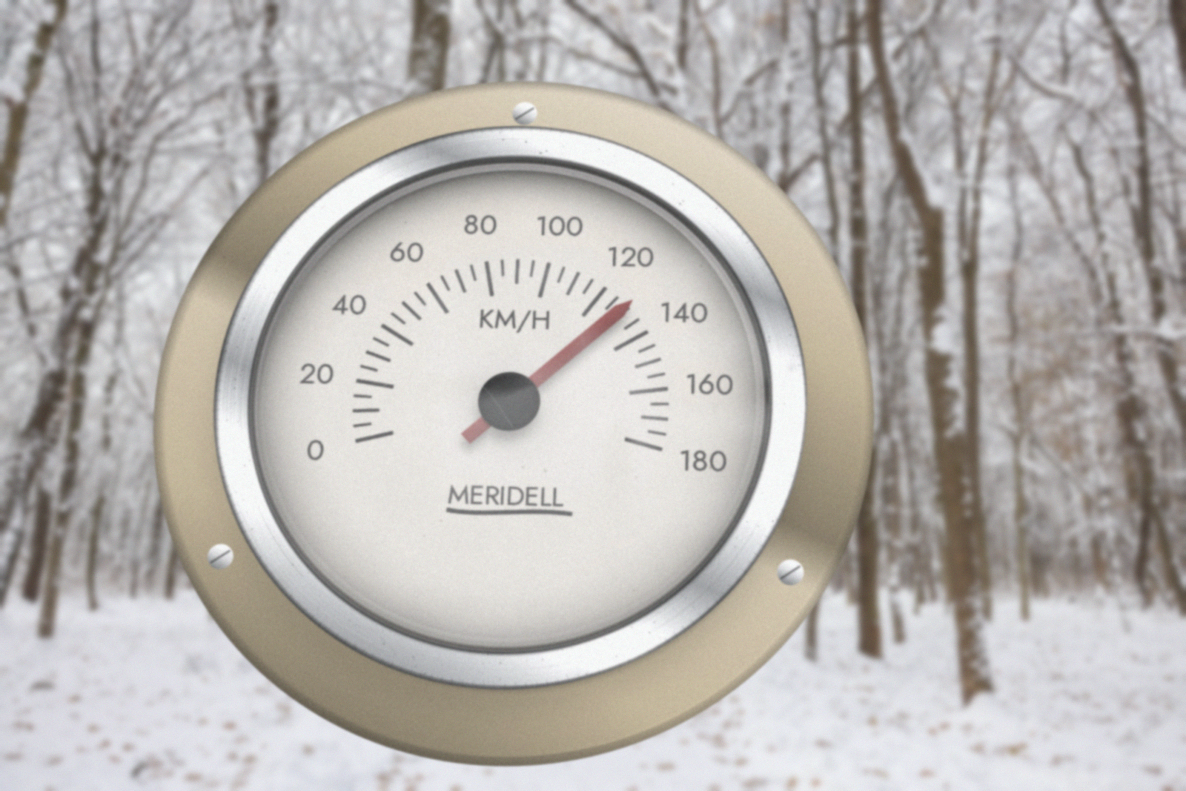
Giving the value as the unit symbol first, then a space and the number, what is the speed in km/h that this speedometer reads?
km/h 130
